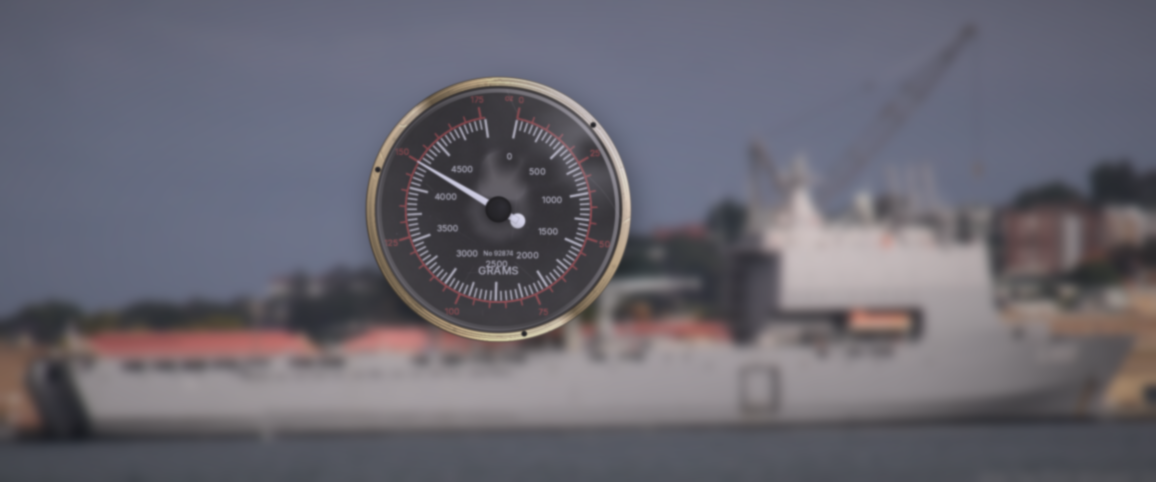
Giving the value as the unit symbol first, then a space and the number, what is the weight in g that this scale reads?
g 4250
